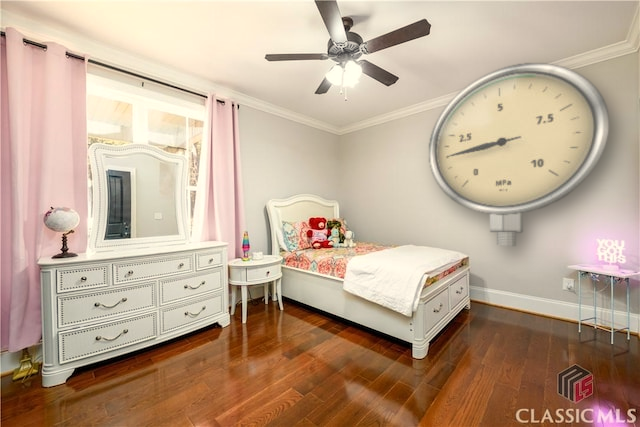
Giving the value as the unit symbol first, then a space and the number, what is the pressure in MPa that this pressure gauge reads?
MPa 1.5
